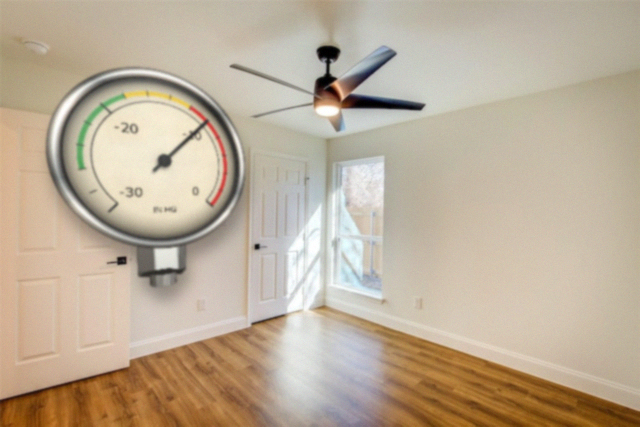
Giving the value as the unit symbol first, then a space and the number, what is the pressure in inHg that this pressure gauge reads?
inHg -10
